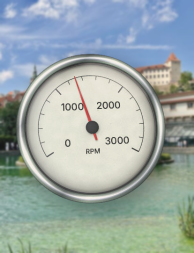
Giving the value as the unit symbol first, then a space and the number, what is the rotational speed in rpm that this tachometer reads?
rpm 1300
